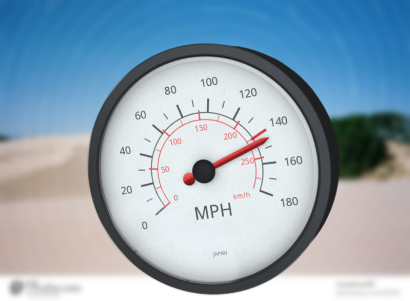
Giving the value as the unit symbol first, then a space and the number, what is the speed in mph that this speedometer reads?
mph 145
